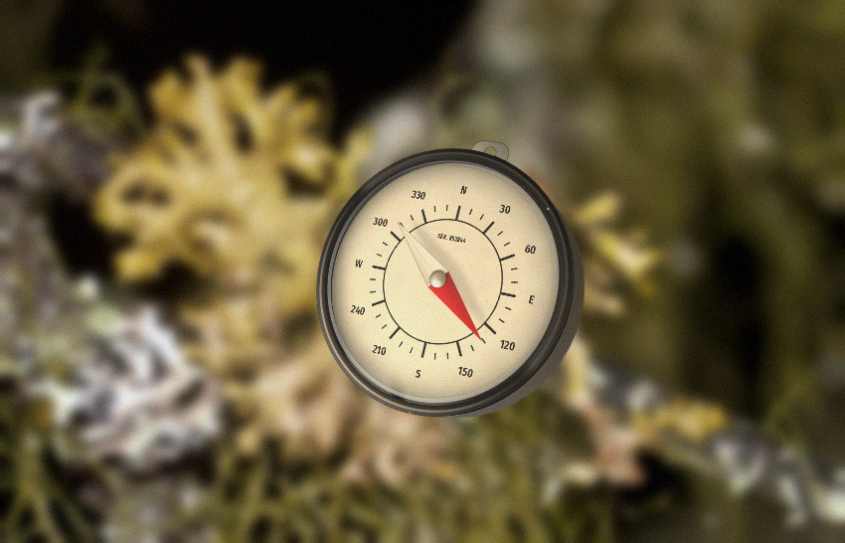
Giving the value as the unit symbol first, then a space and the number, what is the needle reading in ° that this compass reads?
° 130
